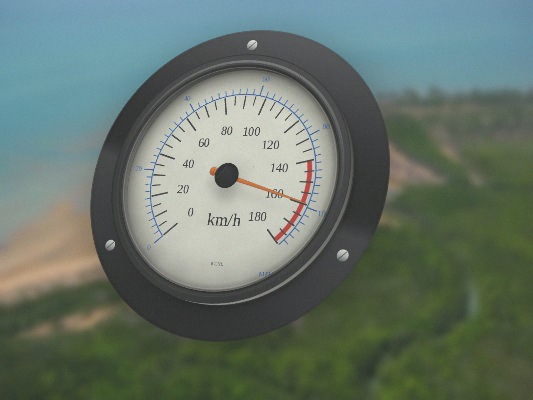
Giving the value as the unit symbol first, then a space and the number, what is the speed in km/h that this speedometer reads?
km/h 160
